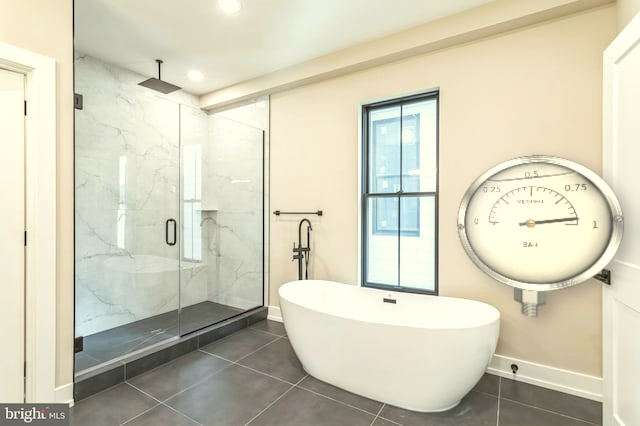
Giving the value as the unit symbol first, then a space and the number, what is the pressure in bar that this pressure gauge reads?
bar 0.95
